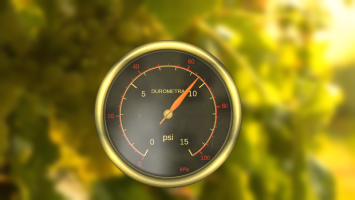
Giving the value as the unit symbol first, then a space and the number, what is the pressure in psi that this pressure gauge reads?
psi 9.5
